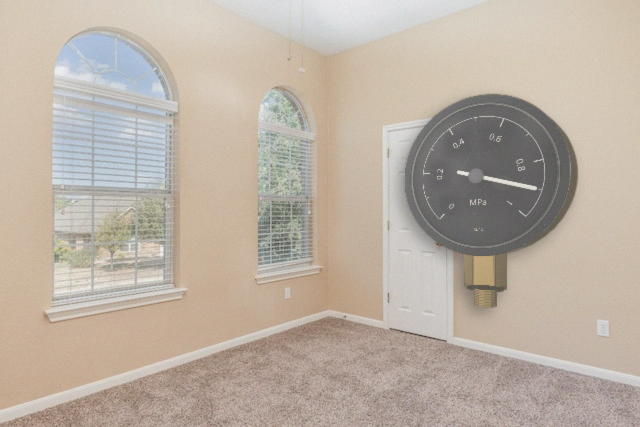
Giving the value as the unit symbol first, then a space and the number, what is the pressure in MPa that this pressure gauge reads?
MPa 0.9
